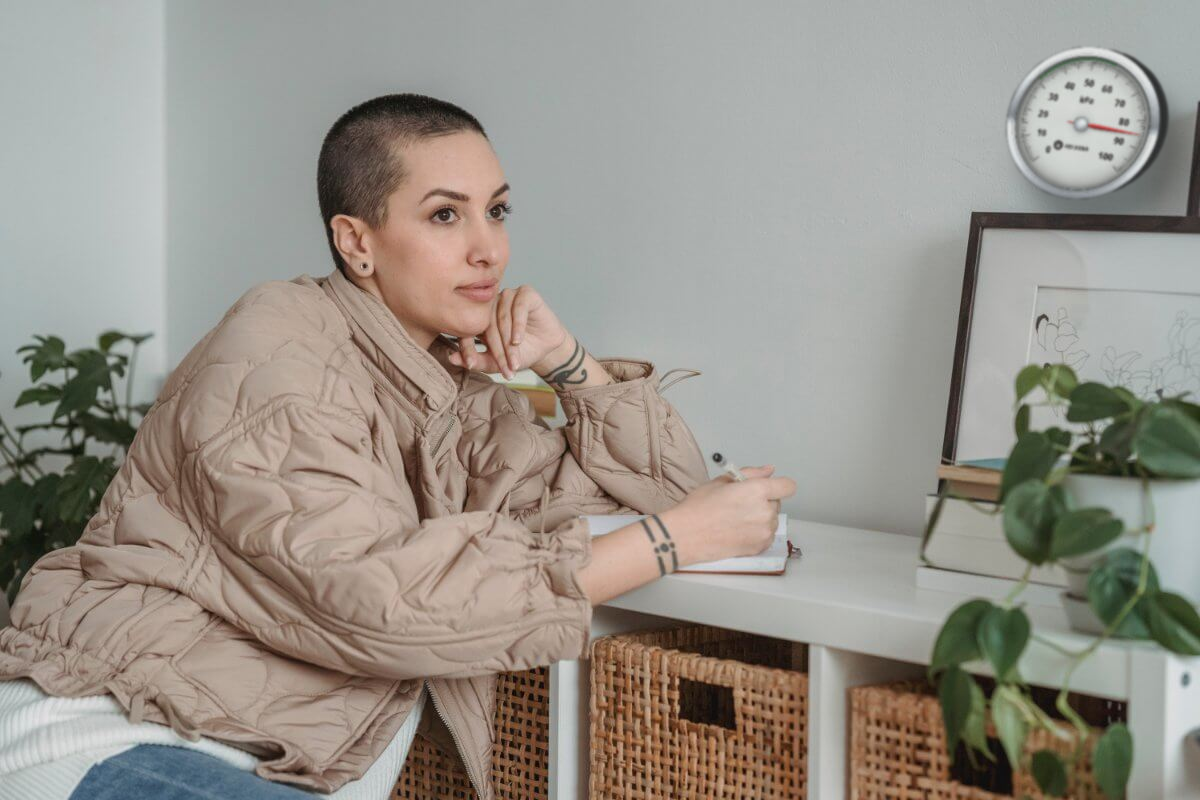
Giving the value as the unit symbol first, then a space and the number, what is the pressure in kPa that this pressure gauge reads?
kPa 85
